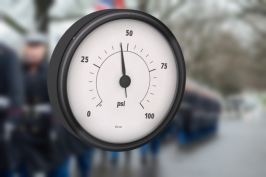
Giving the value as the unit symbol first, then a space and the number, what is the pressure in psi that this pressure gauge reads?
psi 45
